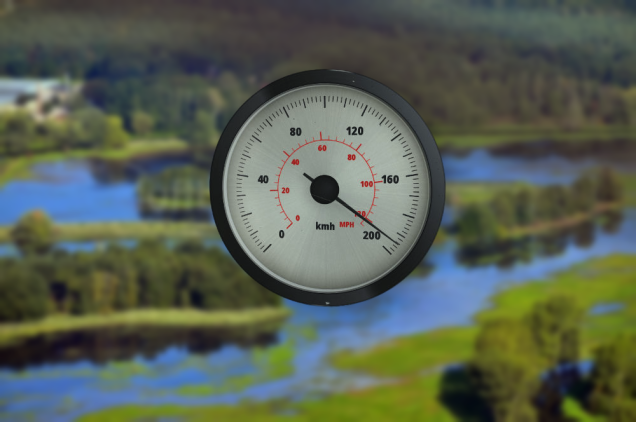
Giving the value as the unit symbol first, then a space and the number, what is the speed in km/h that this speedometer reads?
km/h 194
